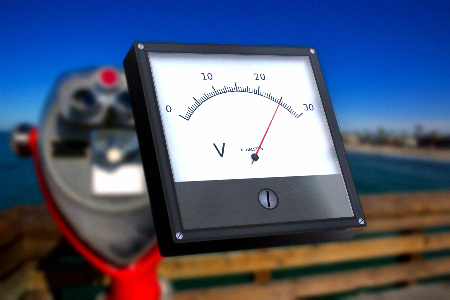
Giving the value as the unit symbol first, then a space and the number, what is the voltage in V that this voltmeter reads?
V 25
